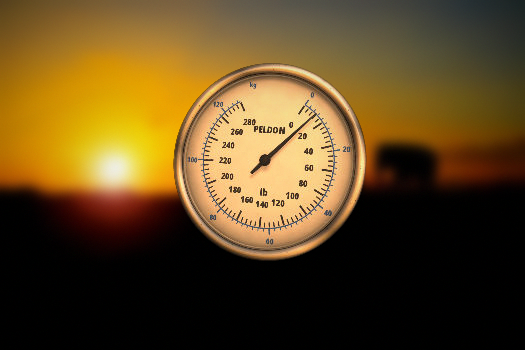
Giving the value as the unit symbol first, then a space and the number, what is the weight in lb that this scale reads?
lb 12
